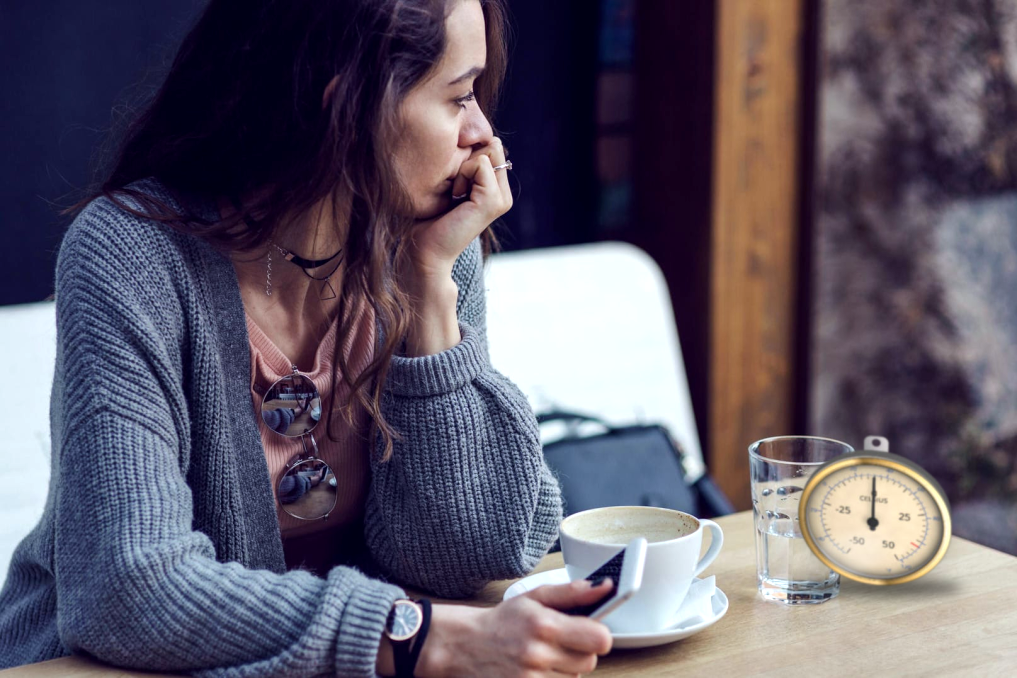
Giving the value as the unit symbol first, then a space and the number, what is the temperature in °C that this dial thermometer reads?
°C 0
